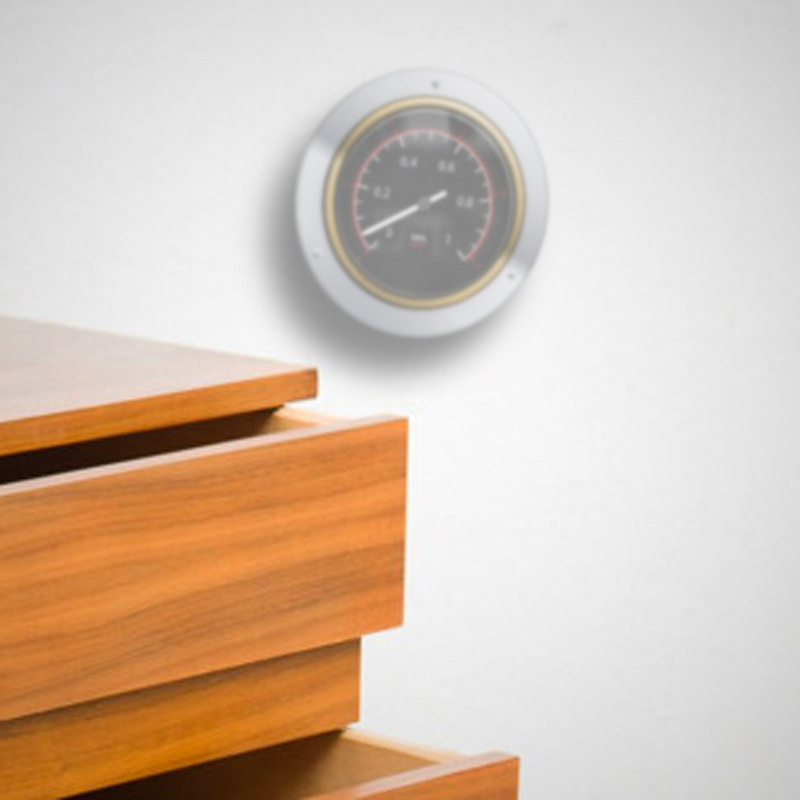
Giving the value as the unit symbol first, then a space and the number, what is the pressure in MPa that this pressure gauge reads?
MPa 0.05
